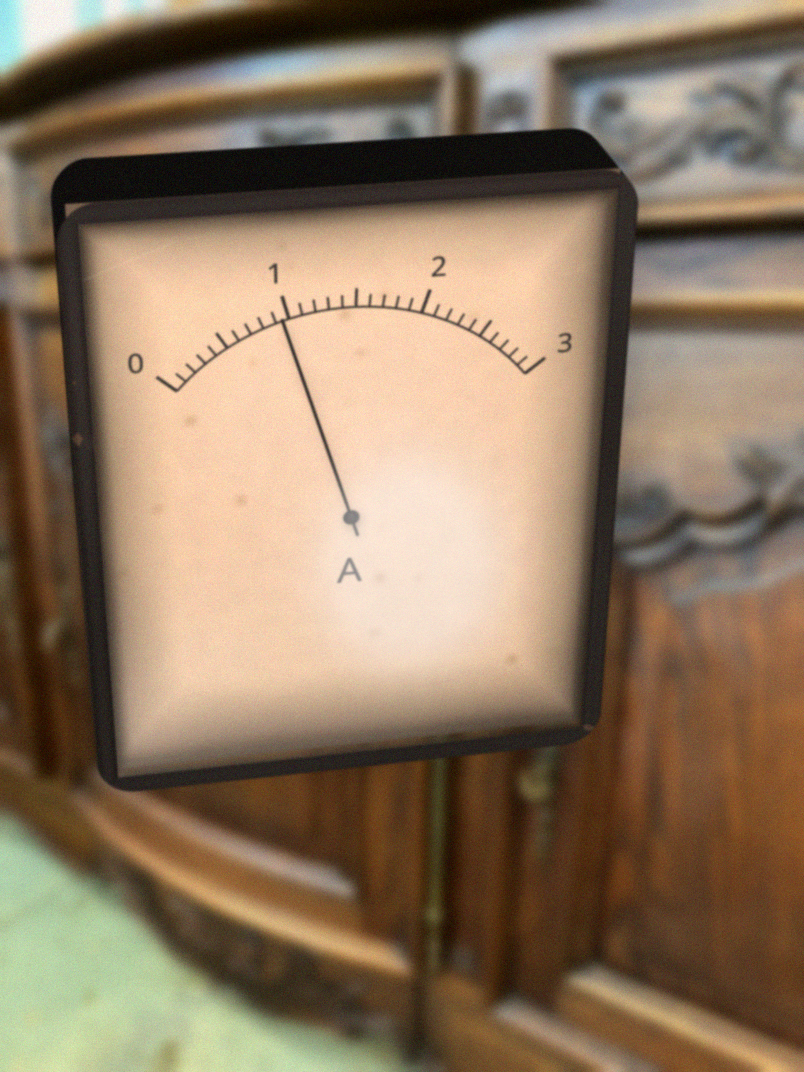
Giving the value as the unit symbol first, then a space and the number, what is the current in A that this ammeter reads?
A 0.95
